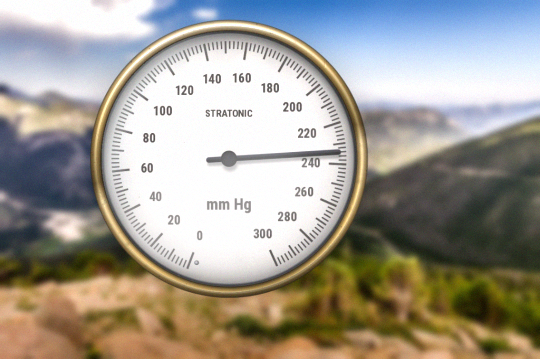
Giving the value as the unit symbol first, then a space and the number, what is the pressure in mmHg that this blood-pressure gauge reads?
mmHg 234
